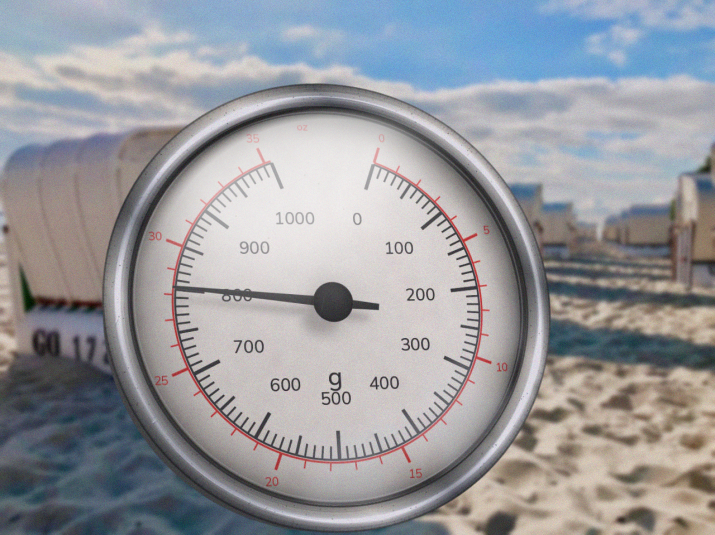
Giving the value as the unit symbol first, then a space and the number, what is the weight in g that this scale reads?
g 800
